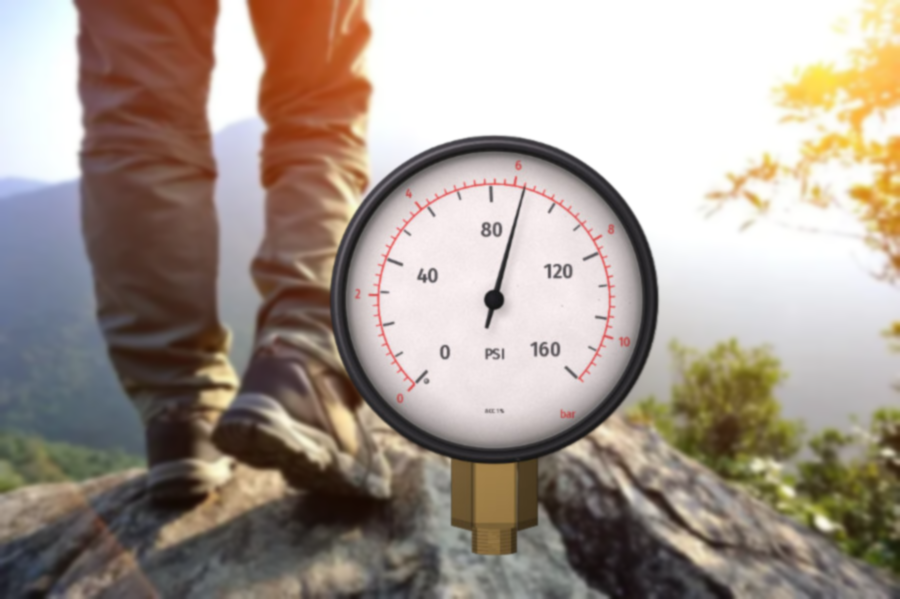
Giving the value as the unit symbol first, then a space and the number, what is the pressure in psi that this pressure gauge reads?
psi 90
